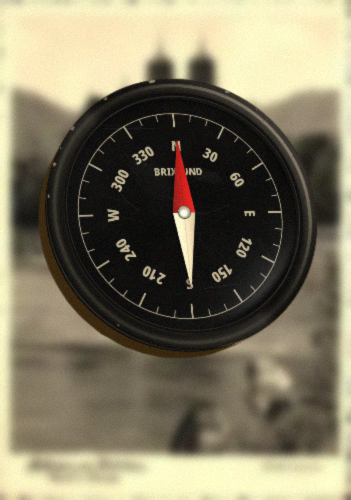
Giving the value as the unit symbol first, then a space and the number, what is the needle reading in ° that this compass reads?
° 0
